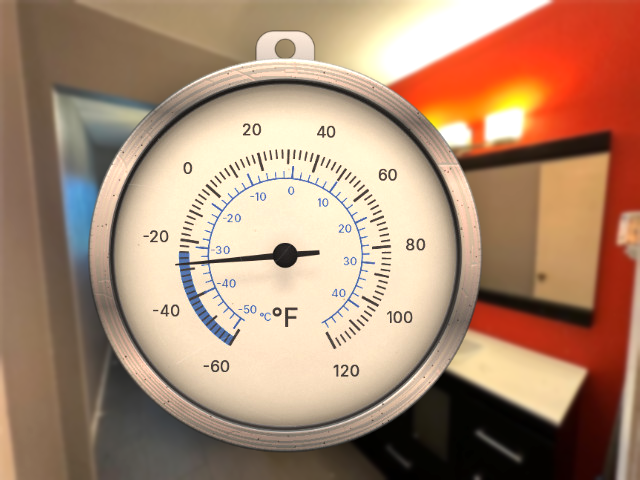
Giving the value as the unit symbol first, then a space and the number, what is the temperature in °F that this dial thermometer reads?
°F -28
